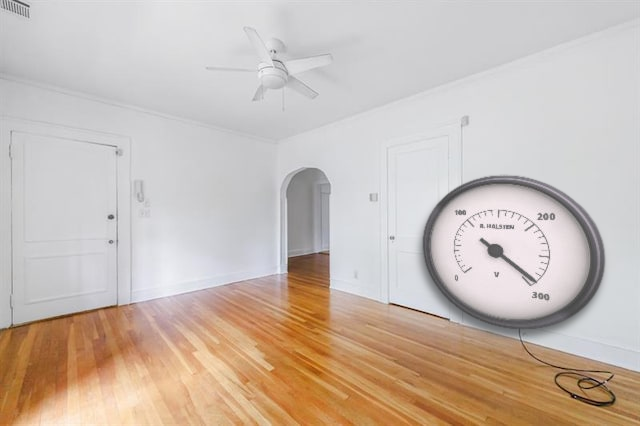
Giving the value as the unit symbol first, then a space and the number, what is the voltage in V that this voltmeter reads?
V 290
